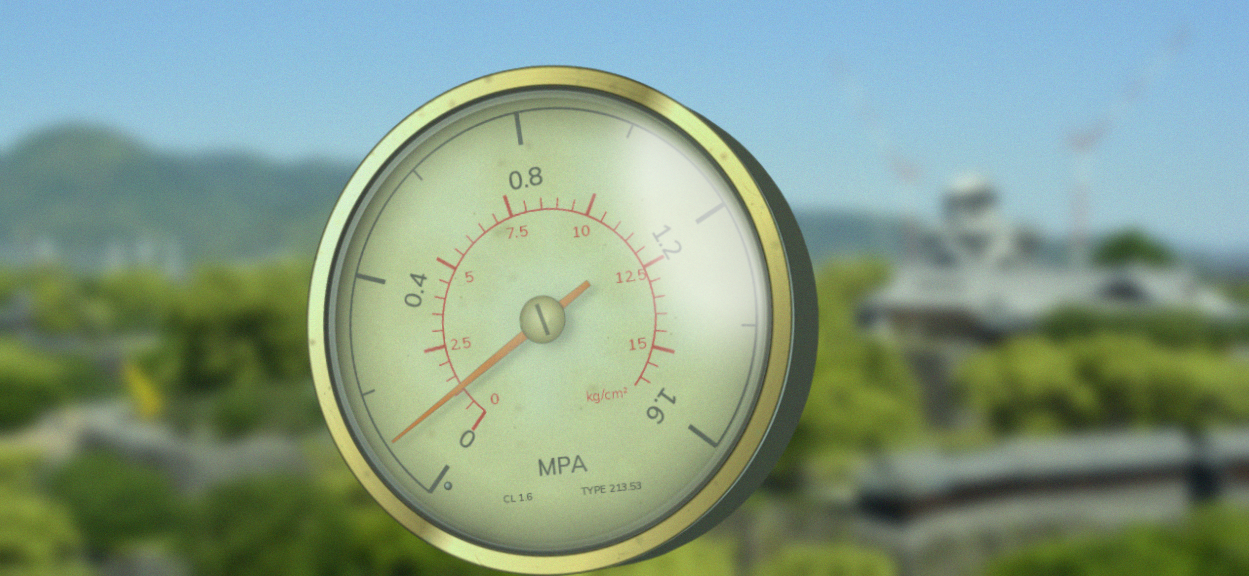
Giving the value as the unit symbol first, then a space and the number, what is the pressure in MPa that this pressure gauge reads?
MPa 0.1
